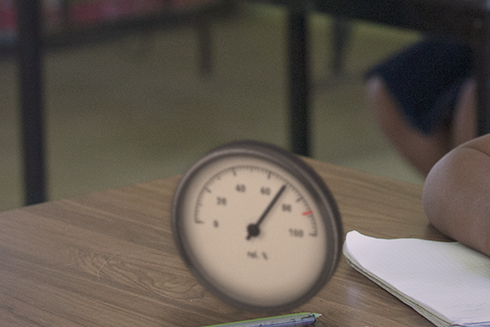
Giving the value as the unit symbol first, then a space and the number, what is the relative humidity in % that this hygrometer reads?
% 70
